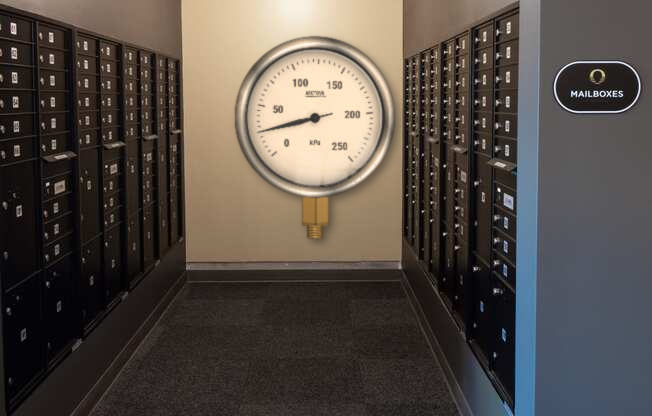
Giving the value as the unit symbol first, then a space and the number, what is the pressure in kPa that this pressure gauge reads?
kPa 25
